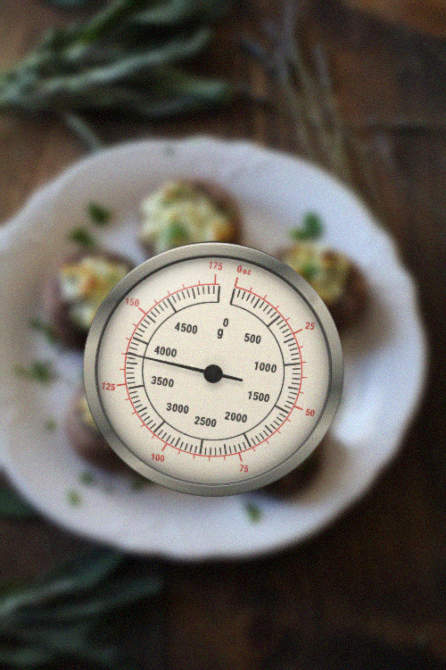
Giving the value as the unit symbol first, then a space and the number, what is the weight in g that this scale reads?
g 3850
